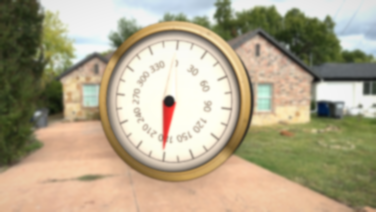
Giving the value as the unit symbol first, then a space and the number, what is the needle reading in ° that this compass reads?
° 180
